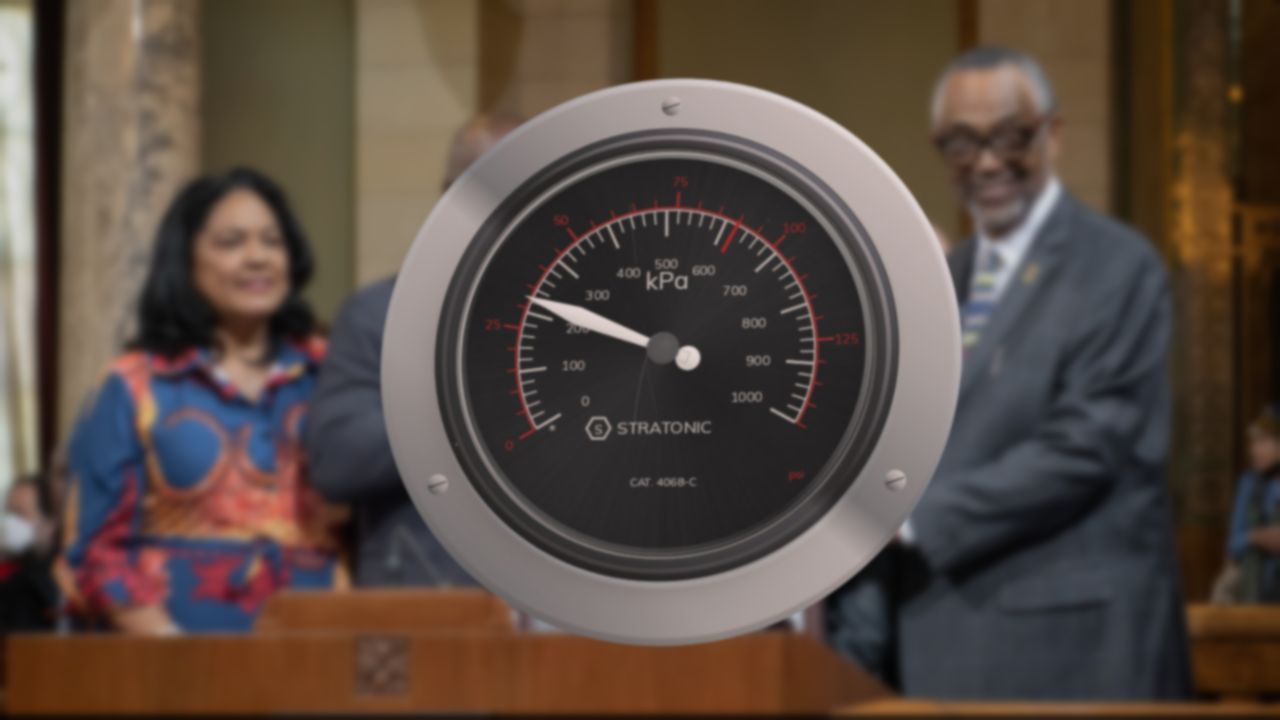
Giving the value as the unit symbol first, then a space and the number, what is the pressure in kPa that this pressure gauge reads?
kPa 220
